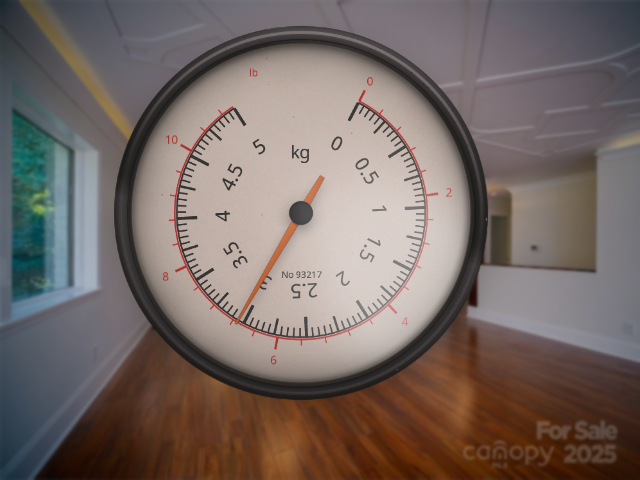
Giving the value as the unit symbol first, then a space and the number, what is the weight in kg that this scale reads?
kg 3.05
